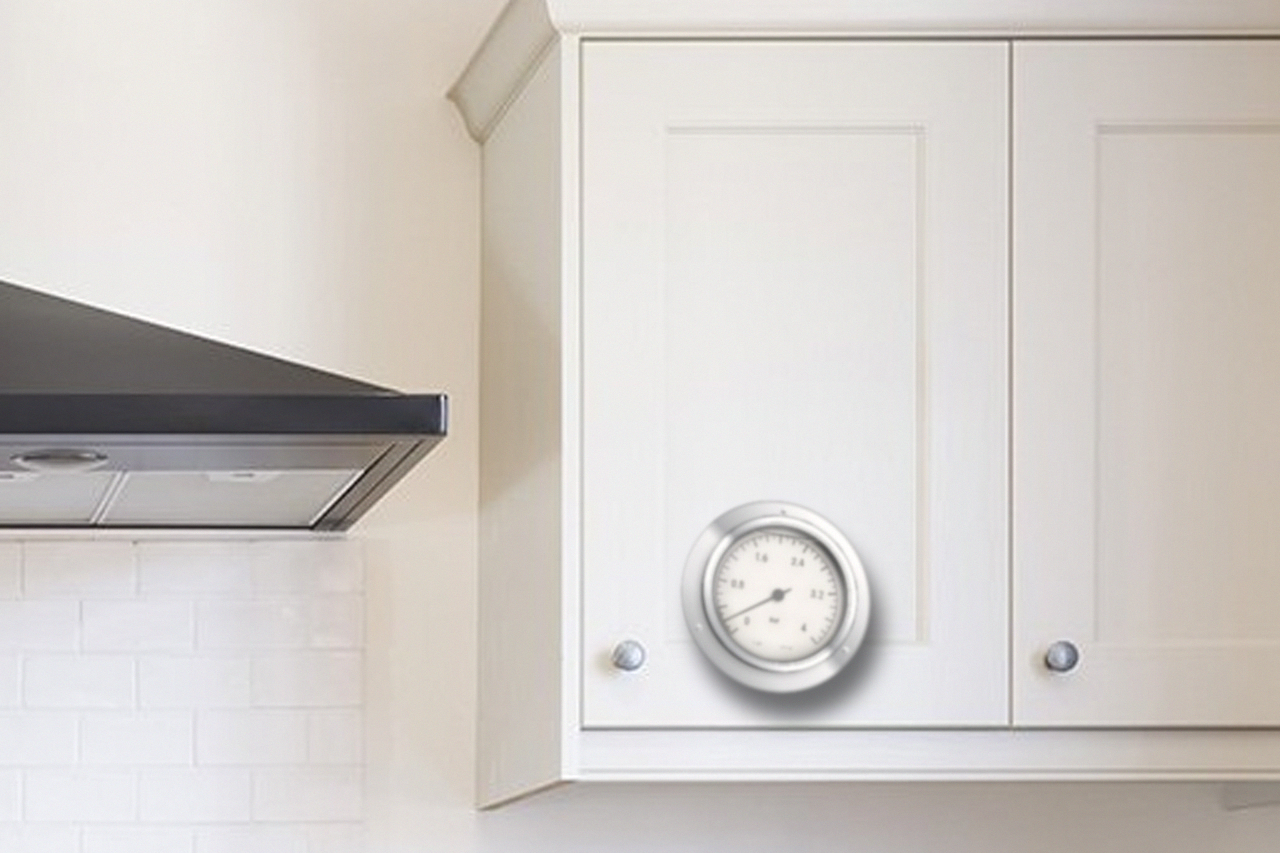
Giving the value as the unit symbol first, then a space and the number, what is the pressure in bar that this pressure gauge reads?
bar 0.2
